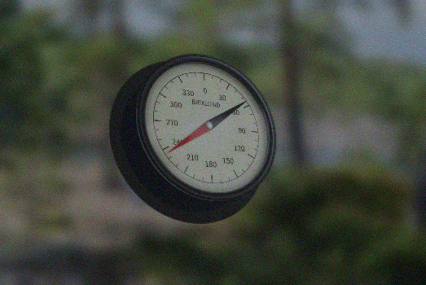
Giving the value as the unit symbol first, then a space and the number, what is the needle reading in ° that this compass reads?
° 235
